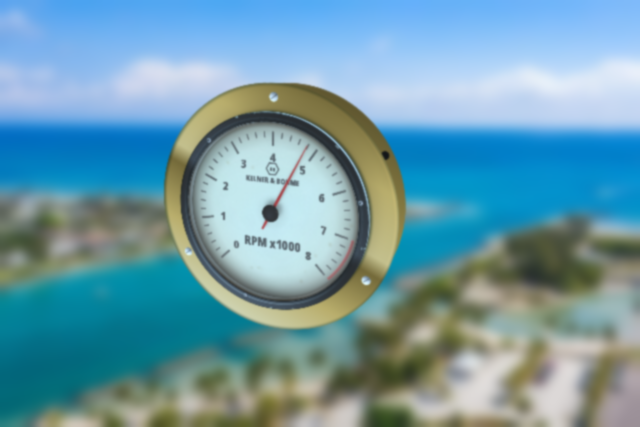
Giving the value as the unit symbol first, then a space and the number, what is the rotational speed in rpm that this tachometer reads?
rpm 4800
